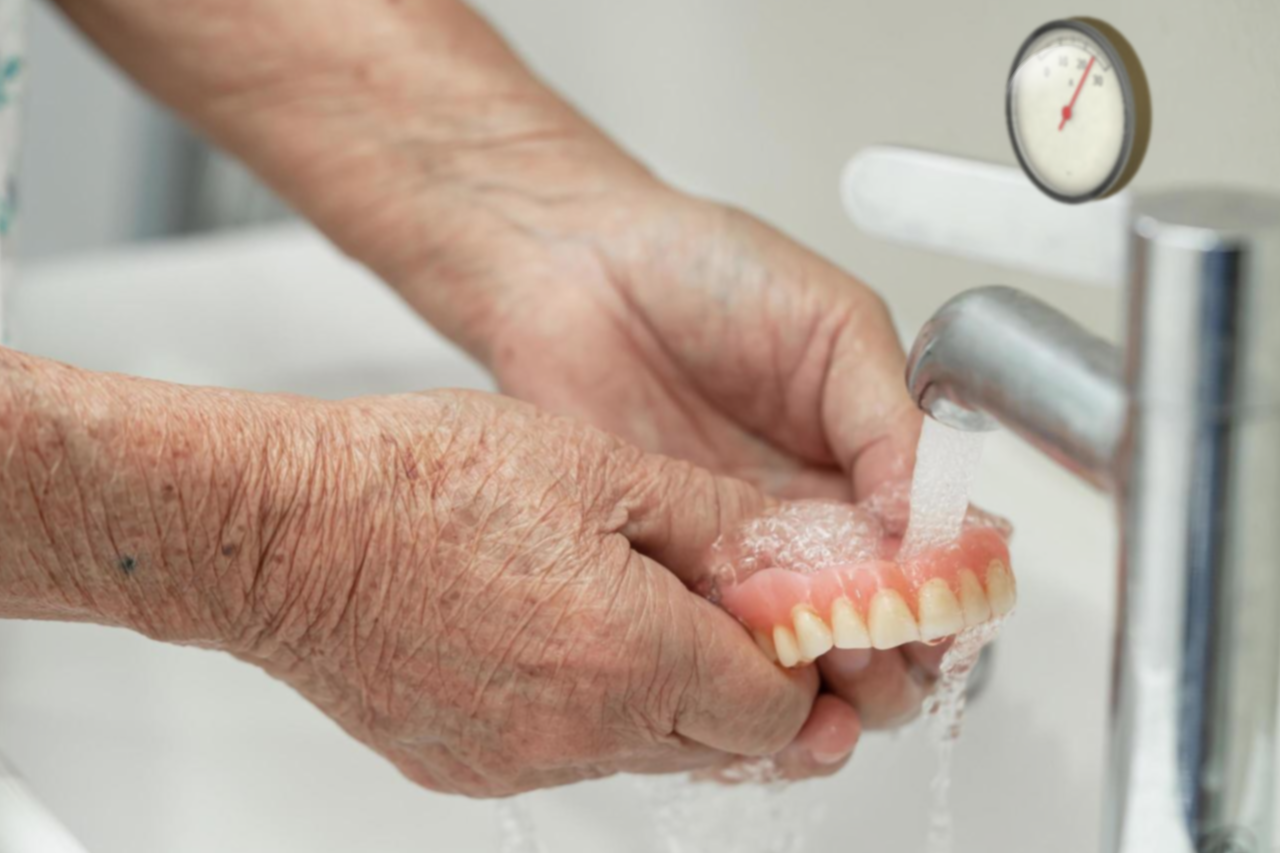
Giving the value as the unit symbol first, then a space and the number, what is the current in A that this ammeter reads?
A 25
